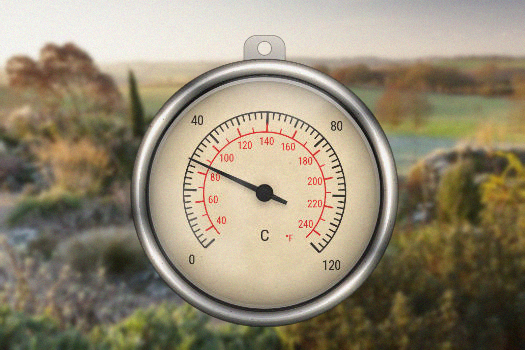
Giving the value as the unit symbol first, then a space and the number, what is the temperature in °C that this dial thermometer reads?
°C 30
